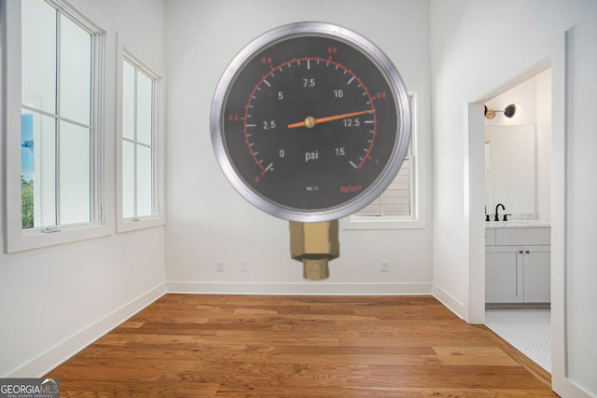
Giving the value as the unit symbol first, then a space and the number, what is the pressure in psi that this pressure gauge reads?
psi 12
